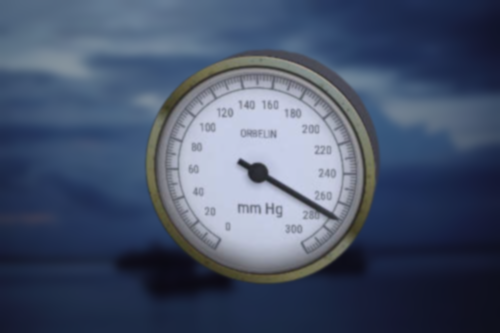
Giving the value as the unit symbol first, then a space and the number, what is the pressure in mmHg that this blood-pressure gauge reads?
mmHg 270
